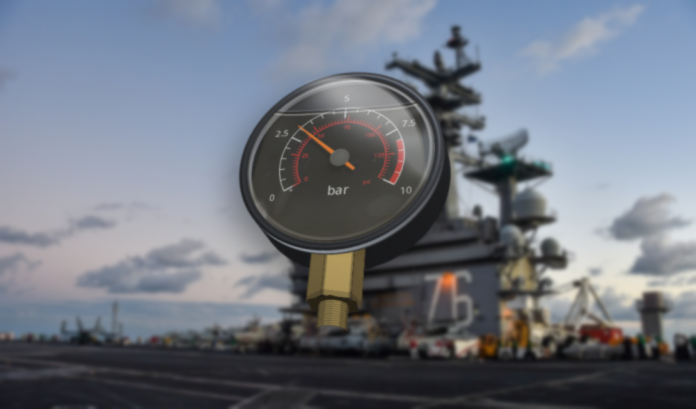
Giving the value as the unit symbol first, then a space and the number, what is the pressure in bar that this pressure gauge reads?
bar 3
